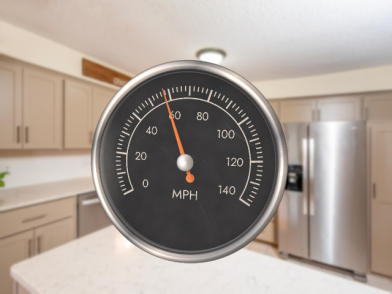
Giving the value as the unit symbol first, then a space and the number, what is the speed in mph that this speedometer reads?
mph 58
